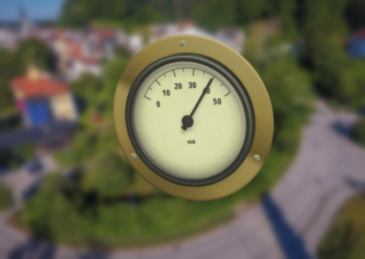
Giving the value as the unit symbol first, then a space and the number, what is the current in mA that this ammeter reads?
mA 40
